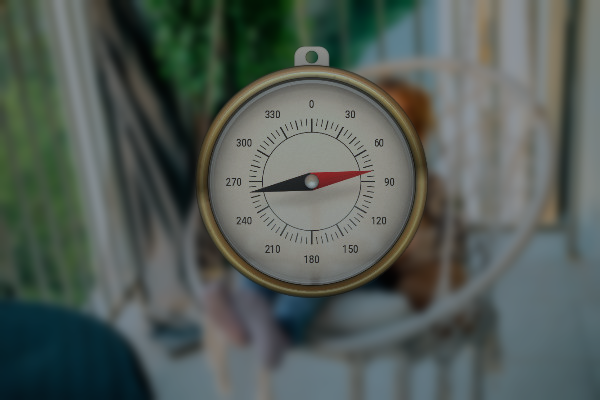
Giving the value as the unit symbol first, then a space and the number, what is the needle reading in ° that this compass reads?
° 80
